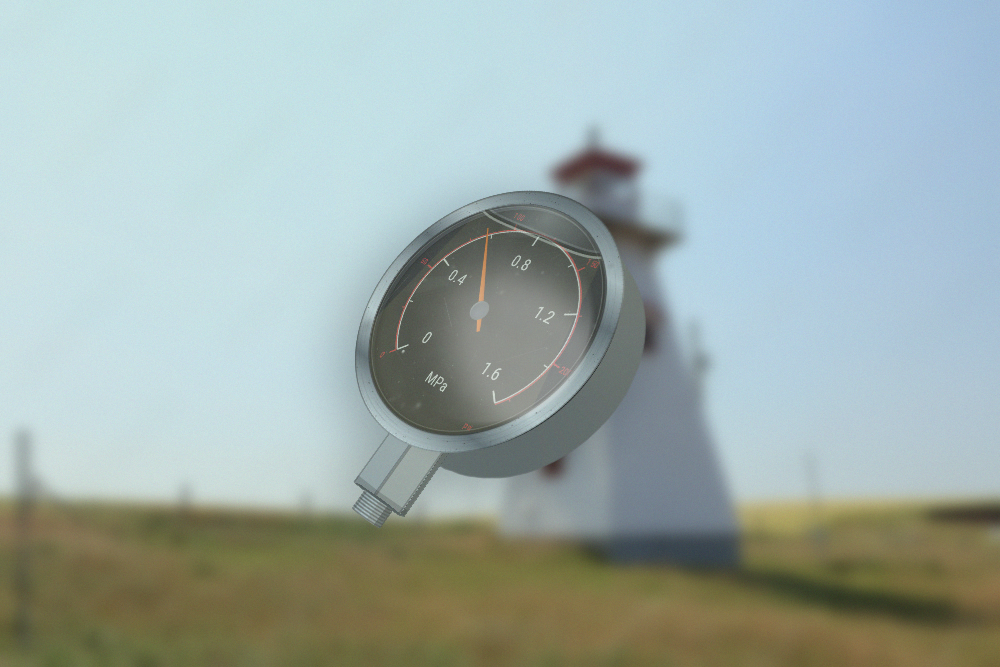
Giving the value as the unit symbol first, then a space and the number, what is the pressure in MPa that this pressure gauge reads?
MPa 0.6
